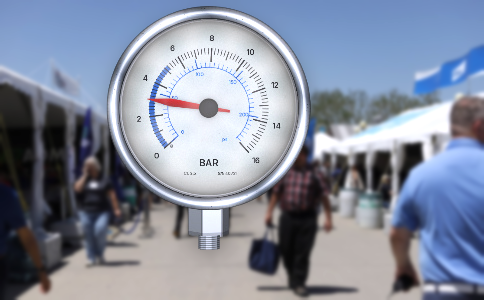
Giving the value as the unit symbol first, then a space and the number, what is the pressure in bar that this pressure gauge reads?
bar 3
